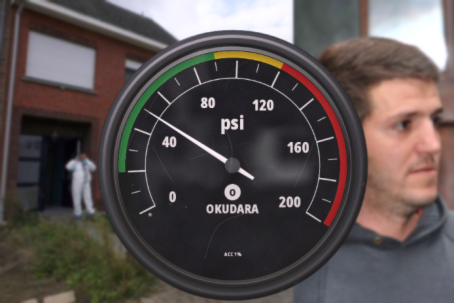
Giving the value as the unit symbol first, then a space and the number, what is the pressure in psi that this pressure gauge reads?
psi 50
